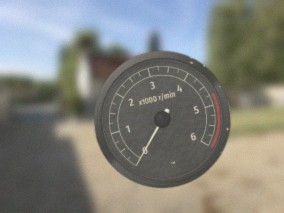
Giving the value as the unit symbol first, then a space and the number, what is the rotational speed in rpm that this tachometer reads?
rpm 0
